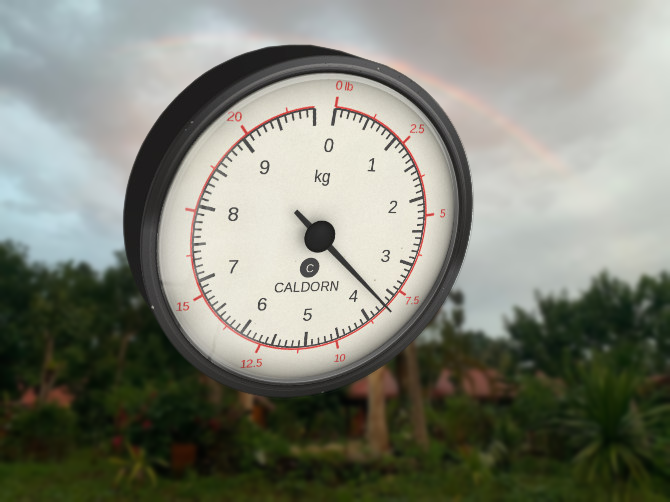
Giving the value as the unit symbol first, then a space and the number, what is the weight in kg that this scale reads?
kg 3.7
